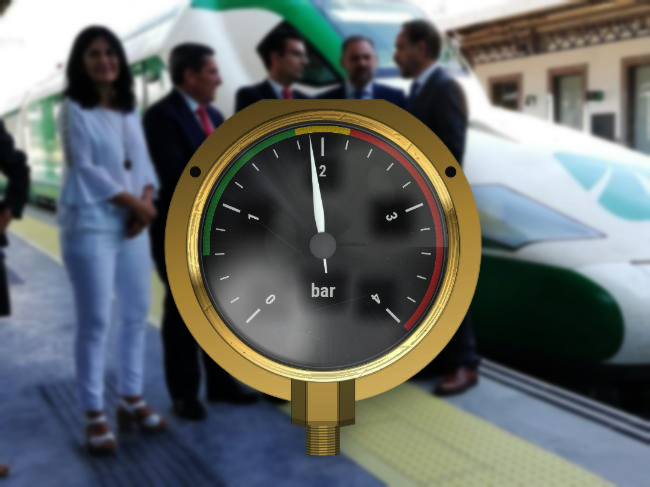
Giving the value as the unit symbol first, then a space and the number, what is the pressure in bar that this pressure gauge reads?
bar 1.9
